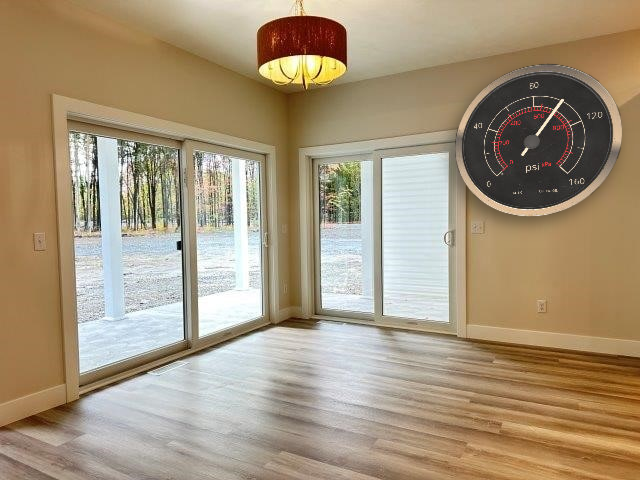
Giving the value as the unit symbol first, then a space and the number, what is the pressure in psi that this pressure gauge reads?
psi 100
